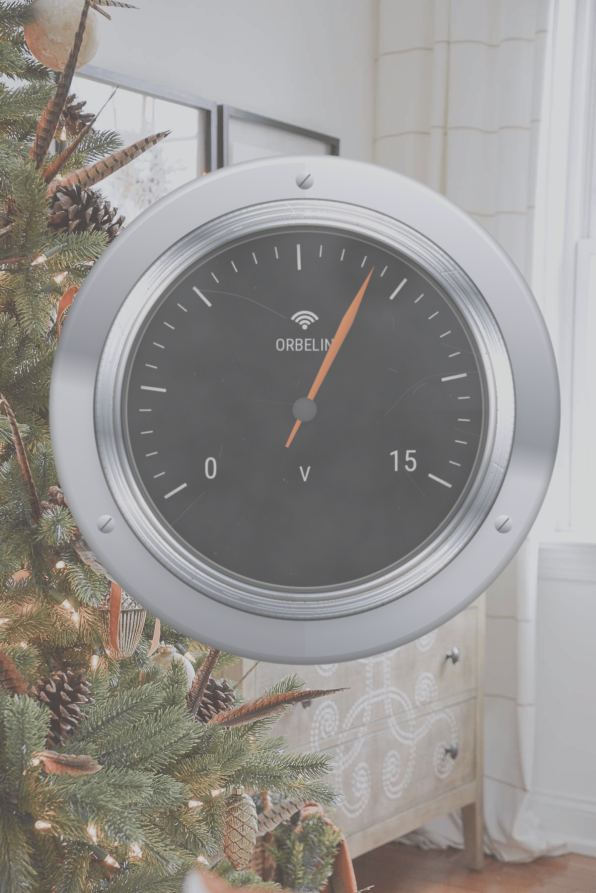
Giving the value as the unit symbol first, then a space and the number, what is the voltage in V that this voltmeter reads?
V 9.25
